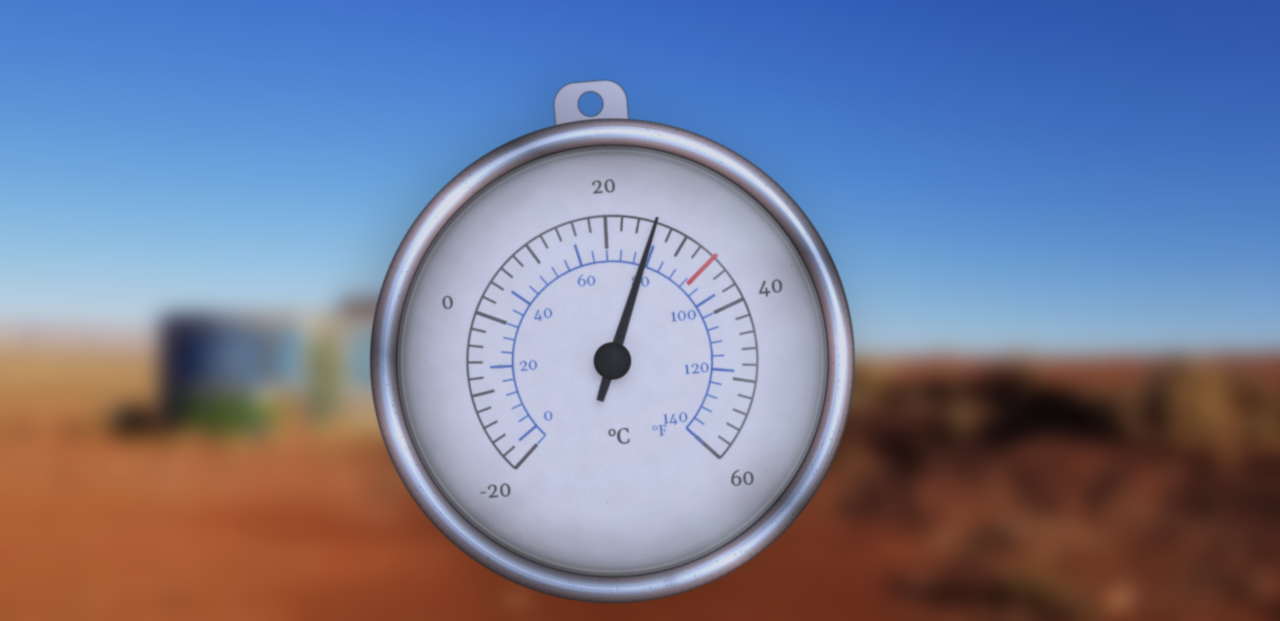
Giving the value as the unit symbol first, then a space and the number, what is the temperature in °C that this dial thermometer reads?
°C 26
